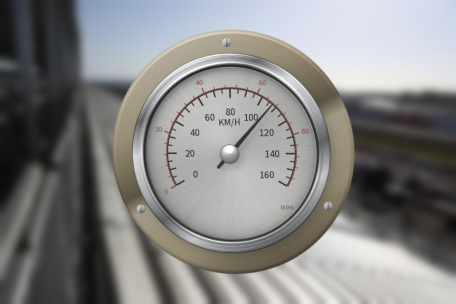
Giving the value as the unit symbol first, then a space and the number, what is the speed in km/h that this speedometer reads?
km/h 107.5
